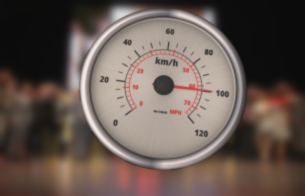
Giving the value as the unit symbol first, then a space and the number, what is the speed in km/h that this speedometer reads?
km/h 100
